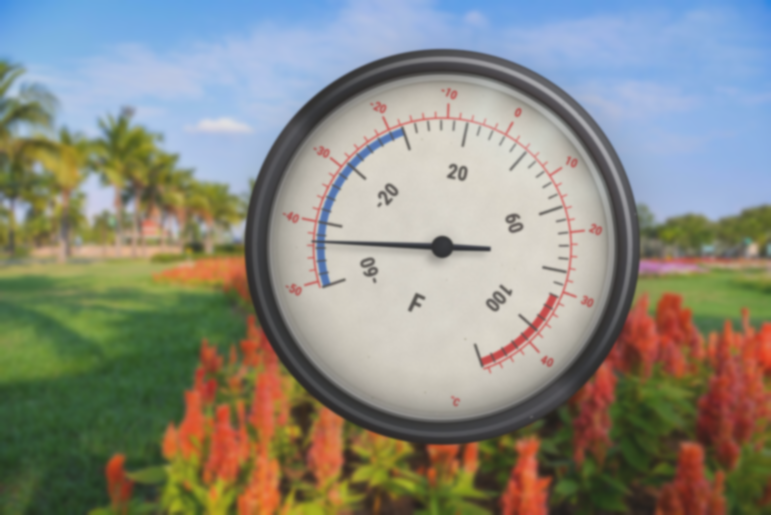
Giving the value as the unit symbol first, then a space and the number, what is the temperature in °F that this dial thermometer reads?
°F -46
